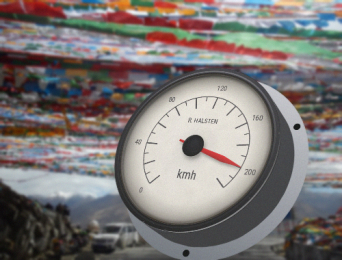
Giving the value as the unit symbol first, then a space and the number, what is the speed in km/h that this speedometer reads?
km/h 200
